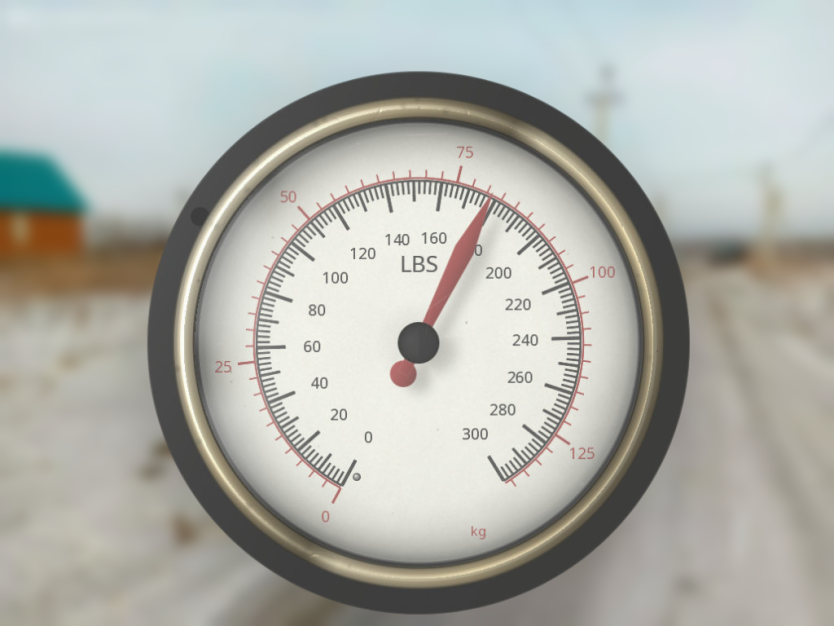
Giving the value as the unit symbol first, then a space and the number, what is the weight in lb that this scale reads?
lb 178
